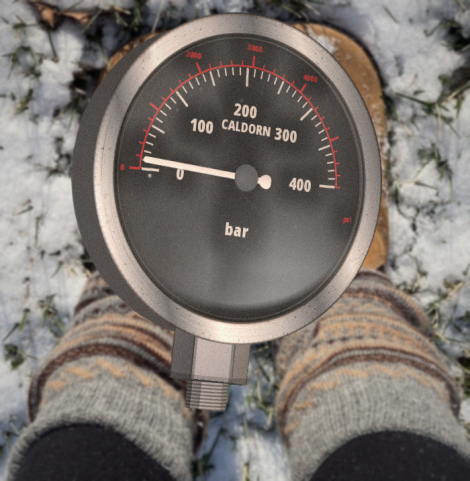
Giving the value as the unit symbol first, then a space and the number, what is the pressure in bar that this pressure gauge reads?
bar 10
